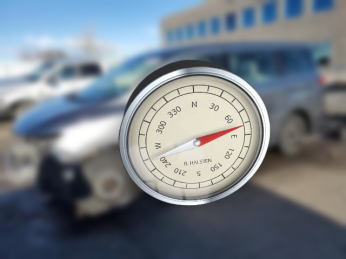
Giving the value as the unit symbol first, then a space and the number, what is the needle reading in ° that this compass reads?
° 75
